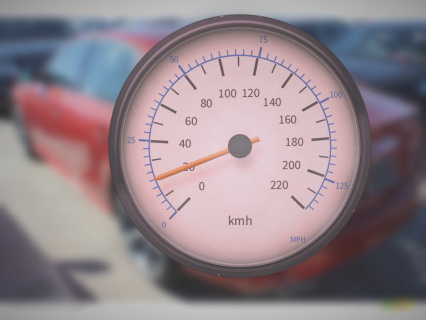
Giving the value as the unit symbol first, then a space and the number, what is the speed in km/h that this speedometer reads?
km/h 20
